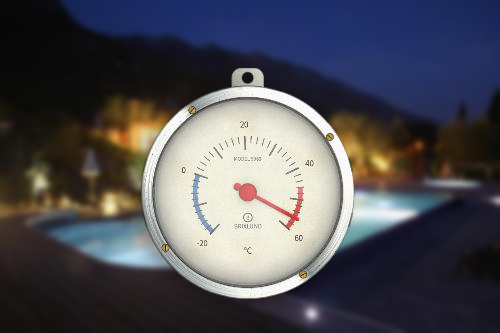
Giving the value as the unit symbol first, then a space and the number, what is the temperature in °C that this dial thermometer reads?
°C 56
